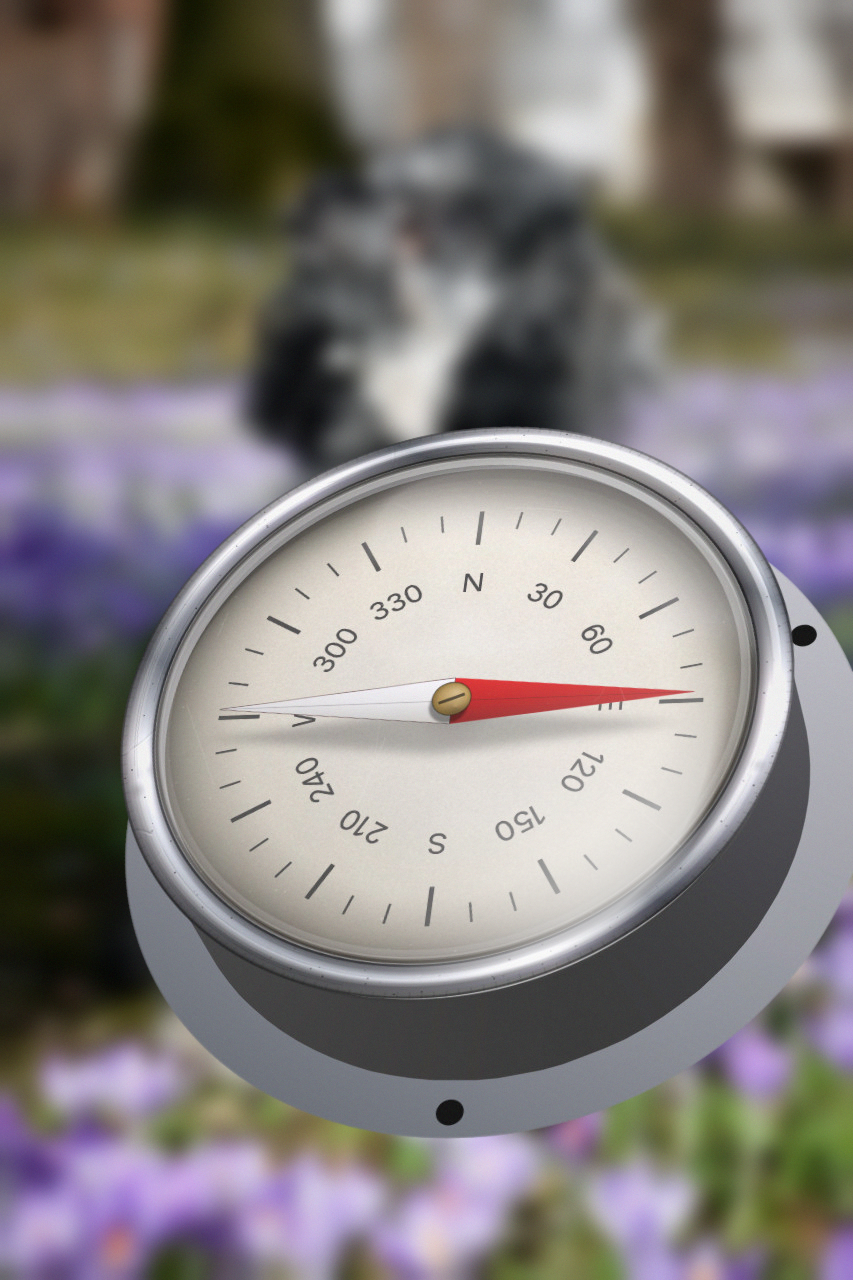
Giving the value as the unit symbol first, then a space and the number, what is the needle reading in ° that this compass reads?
° 90
